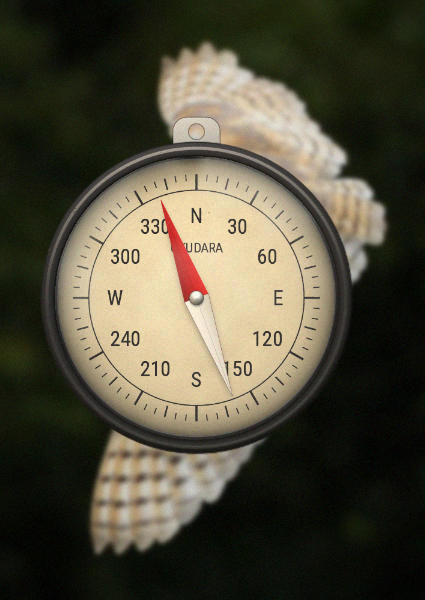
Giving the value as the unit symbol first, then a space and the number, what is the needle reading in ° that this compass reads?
° 340
